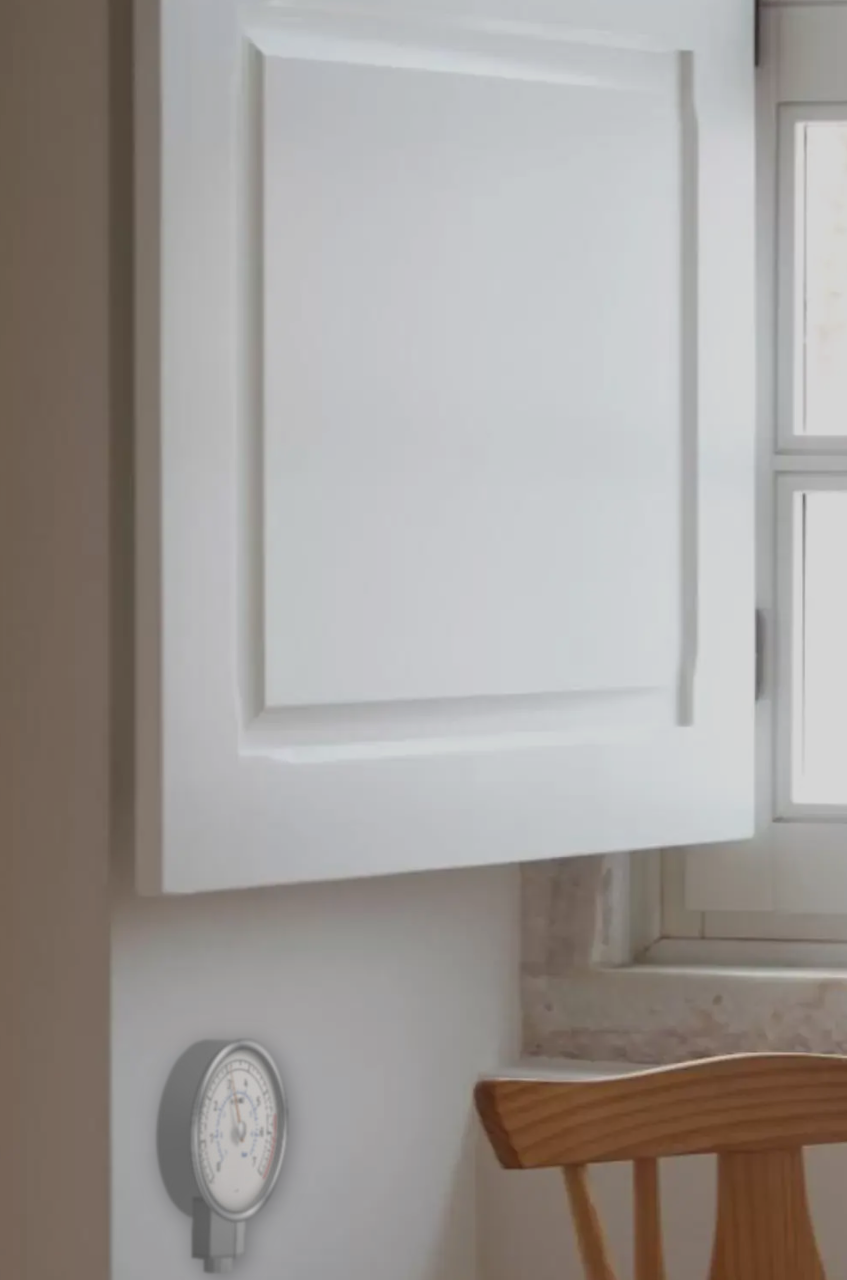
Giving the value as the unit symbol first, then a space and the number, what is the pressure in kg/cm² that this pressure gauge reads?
kg/cm² 3
